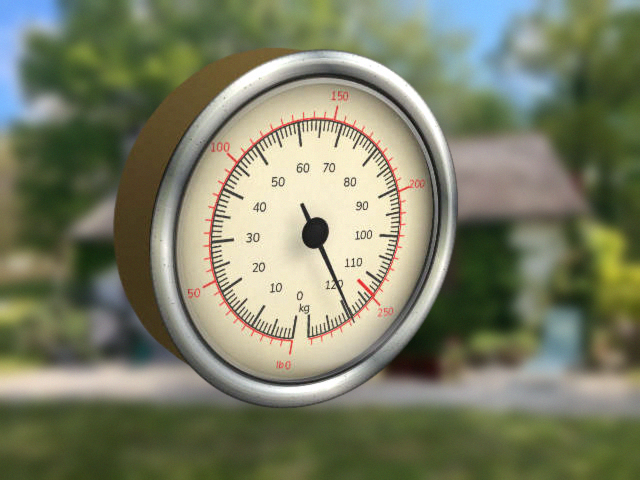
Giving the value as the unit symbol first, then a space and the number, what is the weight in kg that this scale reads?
kg 120
